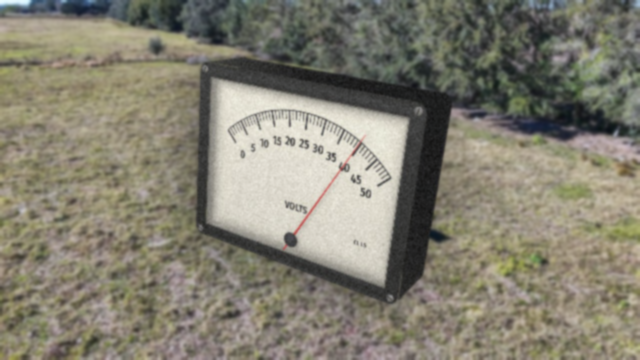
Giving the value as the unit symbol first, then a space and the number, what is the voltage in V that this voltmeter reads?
V 40
